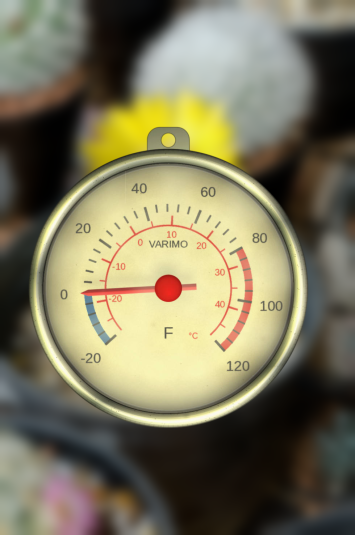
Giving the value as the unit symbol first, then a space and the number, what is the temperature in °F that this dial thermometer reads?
°F 0
